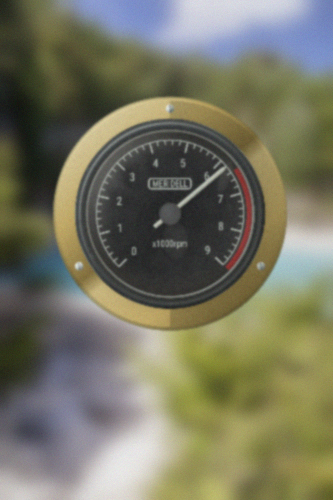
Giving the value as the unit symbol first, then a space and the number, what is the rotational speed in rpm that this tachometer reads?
rpm 6200
